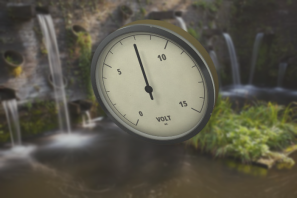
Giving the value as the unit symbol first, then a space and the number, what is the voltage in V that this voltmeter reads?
V 8
